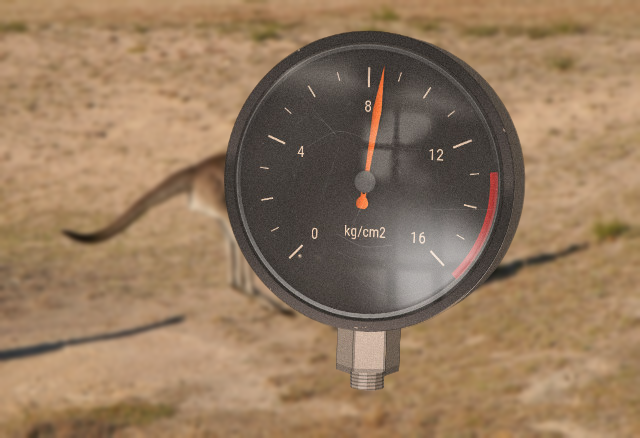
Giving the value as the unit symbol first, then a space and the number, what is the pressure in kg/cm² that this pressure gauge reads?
kg/cm² 8.5
